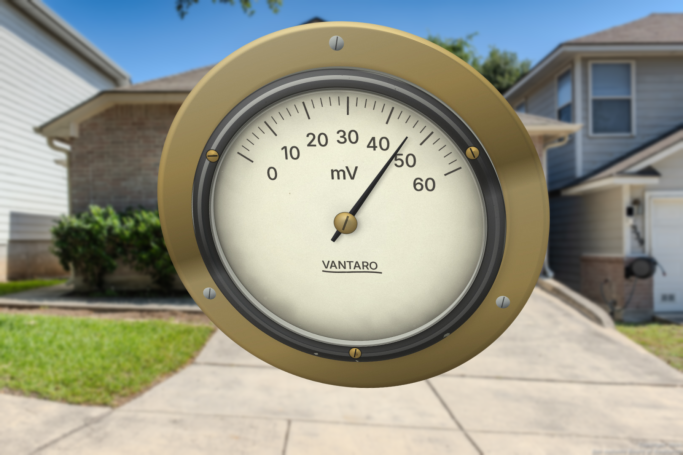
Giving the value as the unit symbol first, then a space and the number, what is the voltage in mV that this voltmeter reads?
mV 46
